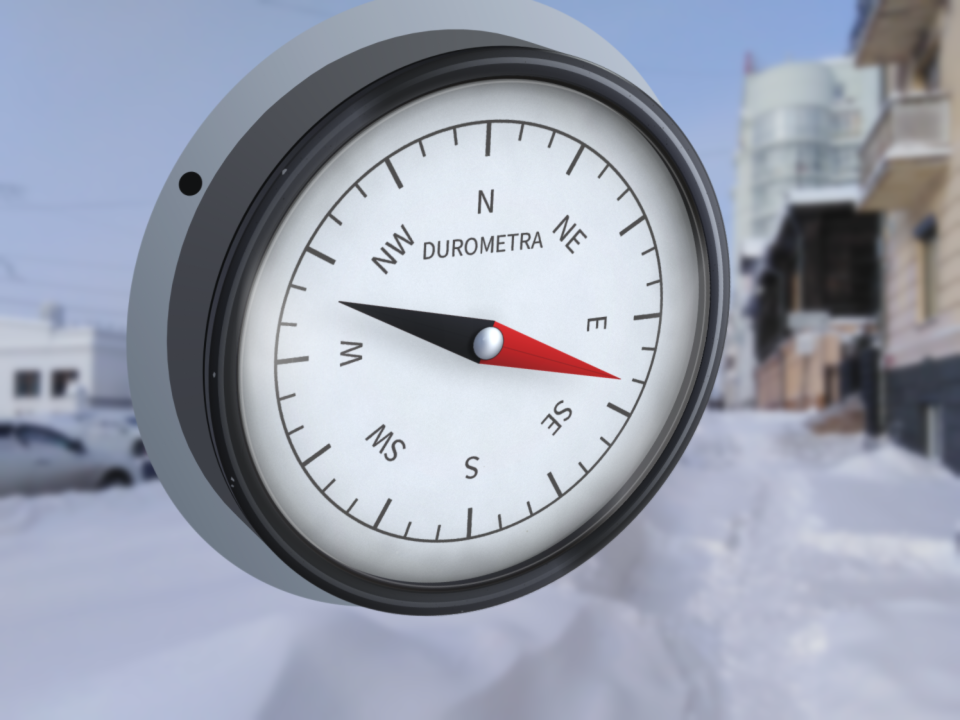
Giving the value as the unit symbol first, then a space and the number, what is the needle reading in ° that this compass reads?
° 110
